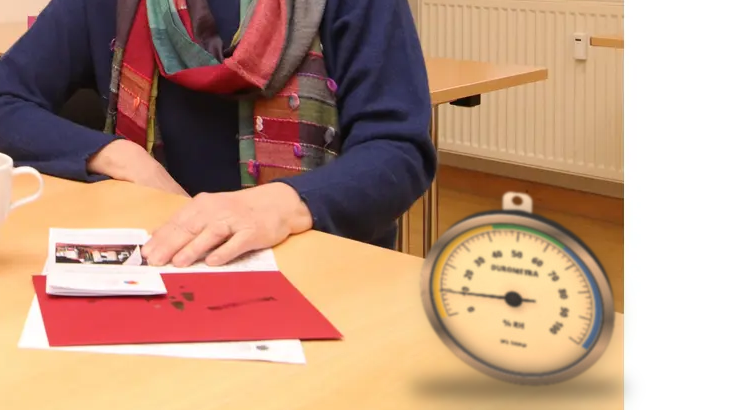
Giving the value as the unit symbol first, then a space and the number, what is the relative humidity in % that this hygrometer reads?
% 10
